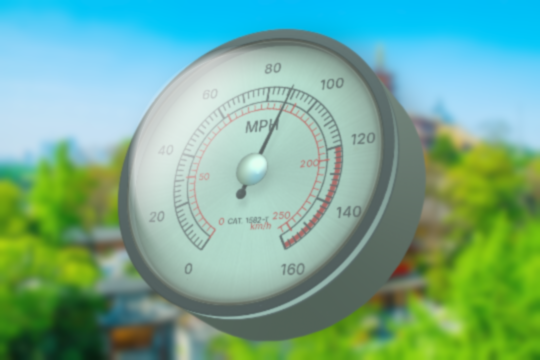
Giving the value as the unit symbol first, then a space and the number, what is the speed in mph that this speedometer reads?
mph 90
